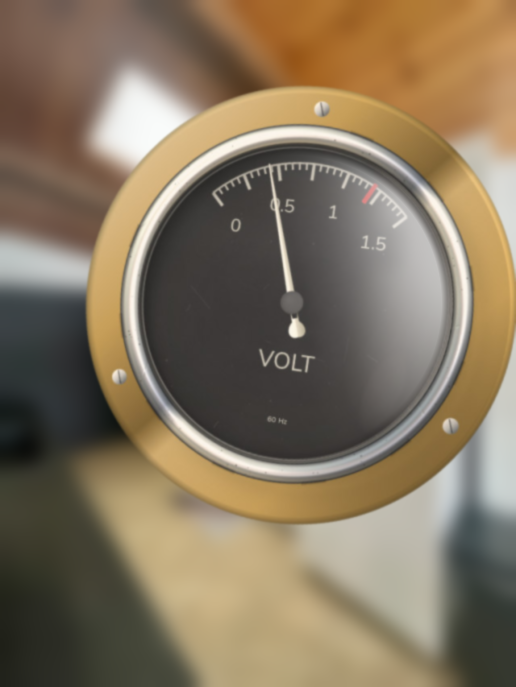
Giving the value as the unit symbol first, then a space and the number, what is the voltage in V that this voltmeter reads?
V 0.45
